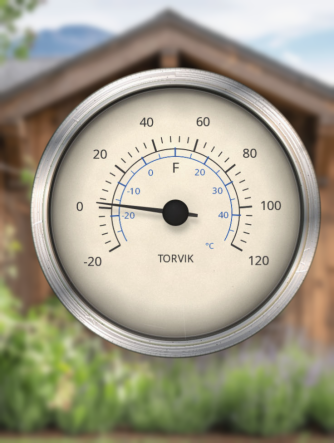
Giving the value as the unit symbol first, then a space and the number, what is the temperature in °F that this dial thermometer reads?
°F 2
